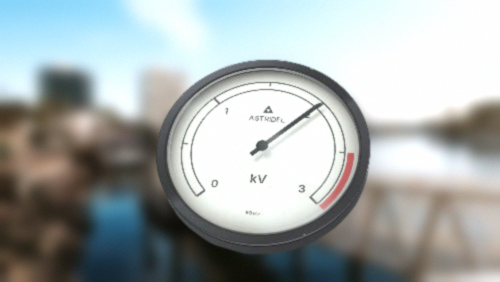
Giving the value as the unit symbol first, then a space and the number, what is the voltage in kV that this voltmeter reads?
kV 2
